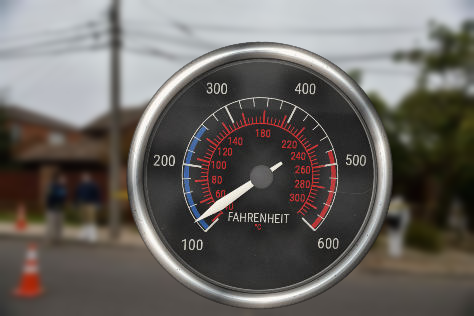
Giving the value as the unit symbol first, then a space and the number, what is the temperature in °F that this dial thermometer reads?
°F 120
